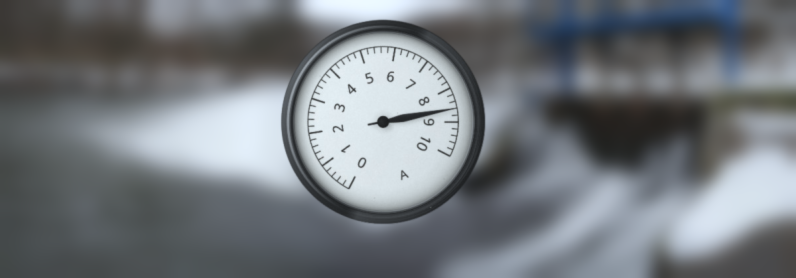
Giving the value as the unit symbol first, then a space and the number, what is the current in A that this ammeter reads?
A 8.6
